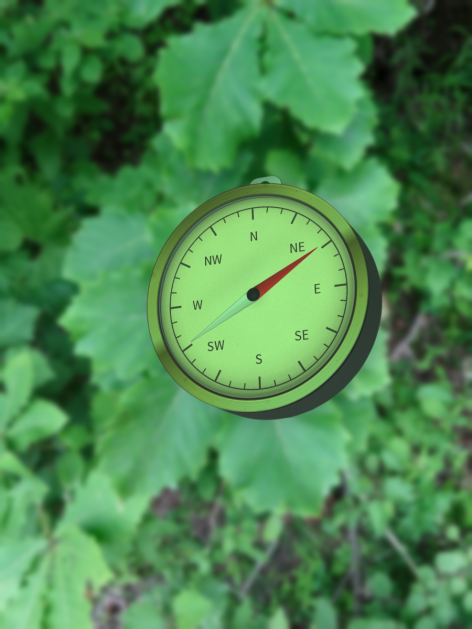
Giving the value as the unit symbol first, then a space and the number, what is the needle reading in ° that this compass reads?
° 60
